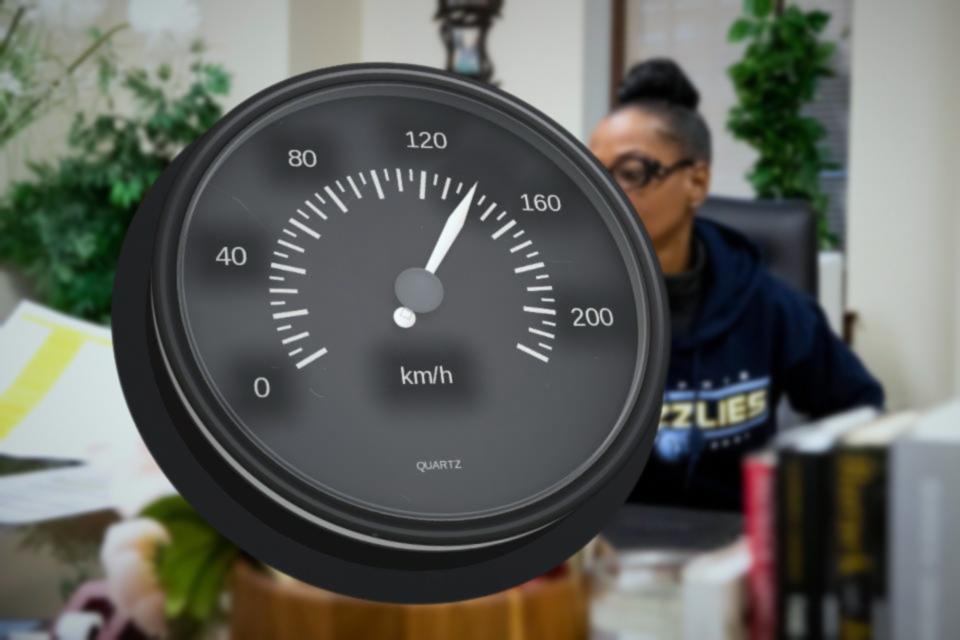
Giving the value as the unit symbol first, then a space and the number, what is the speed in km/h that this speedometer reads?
km/h 140
